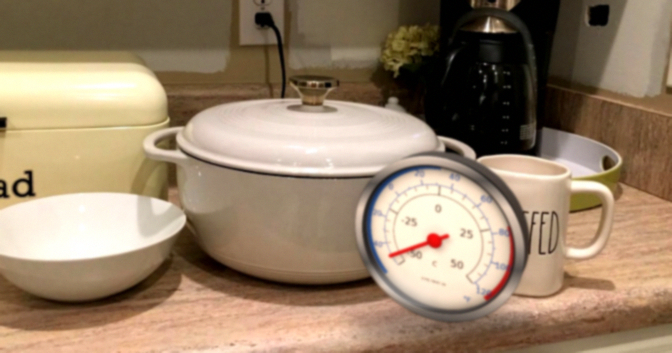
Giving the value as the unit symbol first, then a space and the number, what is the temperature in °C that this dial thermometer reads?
°C -45
